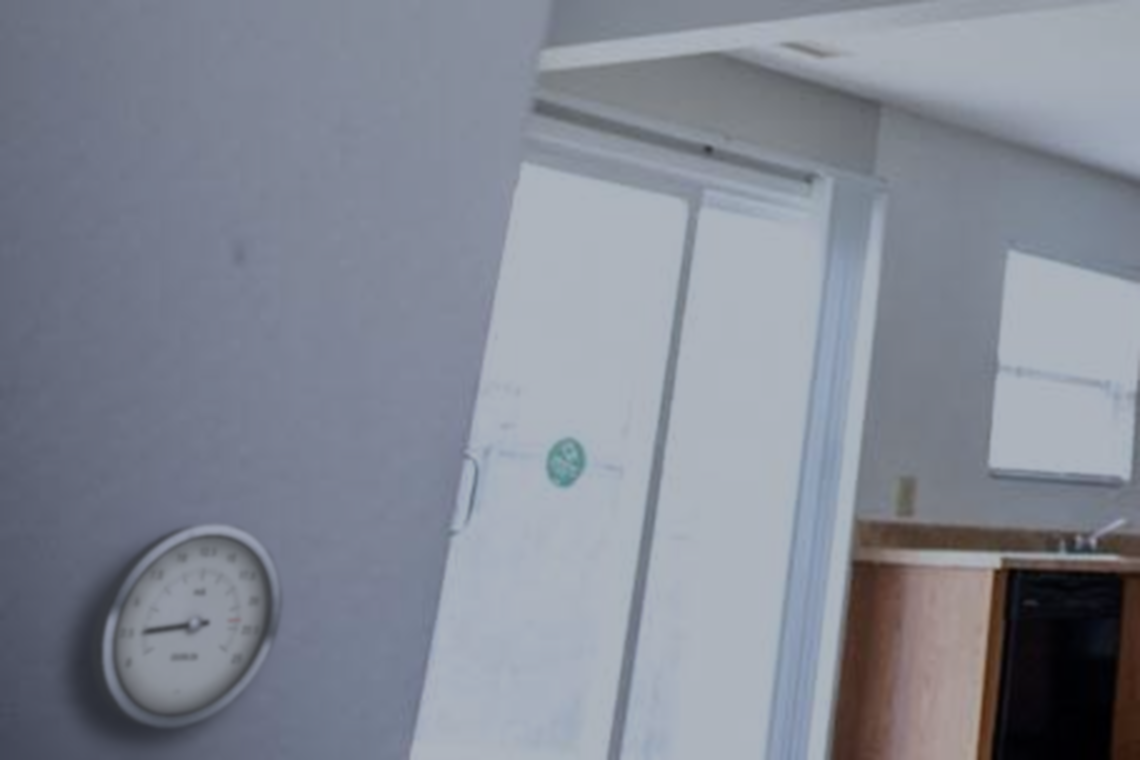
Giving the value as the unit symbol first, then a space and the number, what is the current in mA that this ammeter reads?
mA 2.5
